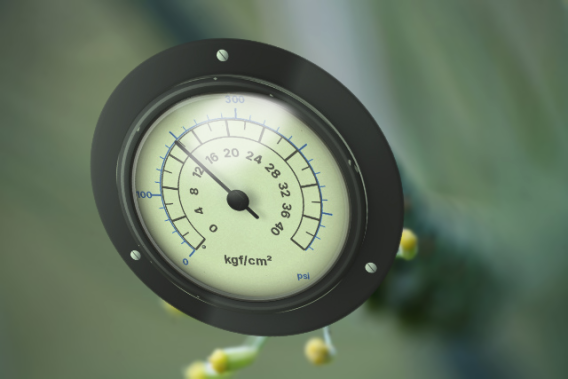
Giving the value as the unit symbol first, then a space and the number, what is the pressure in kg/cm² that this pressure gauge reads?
kg/cm² 14
